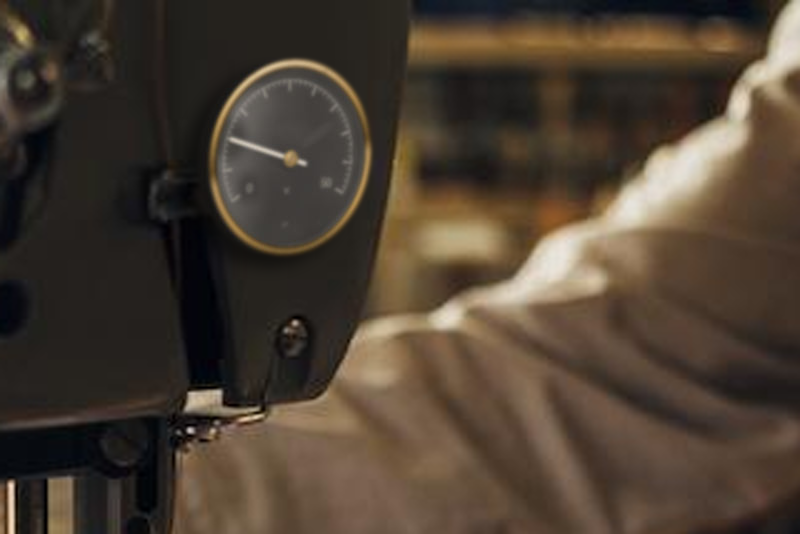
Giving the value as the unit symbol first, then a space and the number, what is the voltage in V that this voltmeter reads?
V 10
